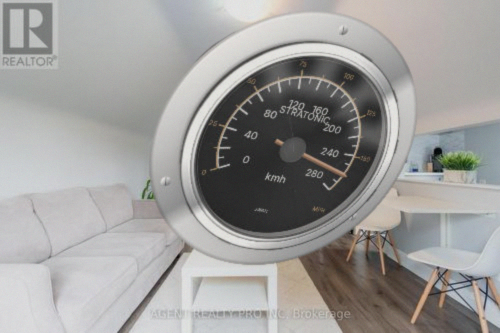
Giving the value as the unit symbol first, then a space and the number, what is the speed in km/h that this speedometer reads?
km/h 260
